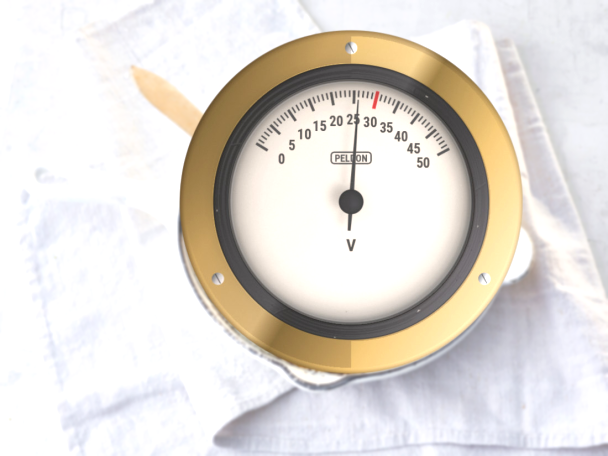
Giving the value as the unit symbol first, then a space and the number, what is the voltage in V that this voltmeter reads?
V 26
